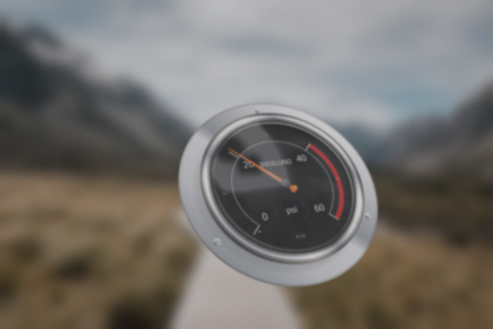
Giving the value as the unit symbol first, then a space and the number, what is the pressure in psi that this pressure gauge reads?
psi 20
